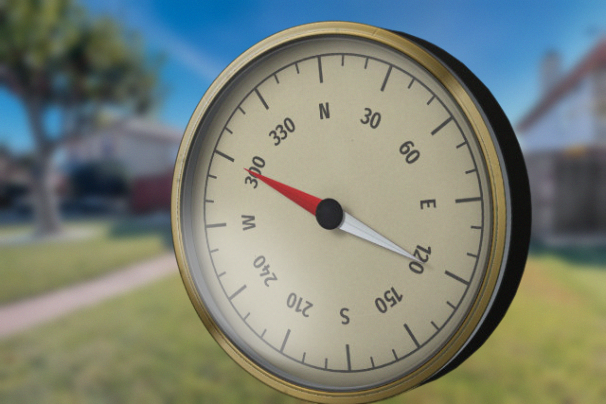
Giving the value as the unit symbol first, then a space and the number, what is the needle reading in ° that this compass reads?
° 300
